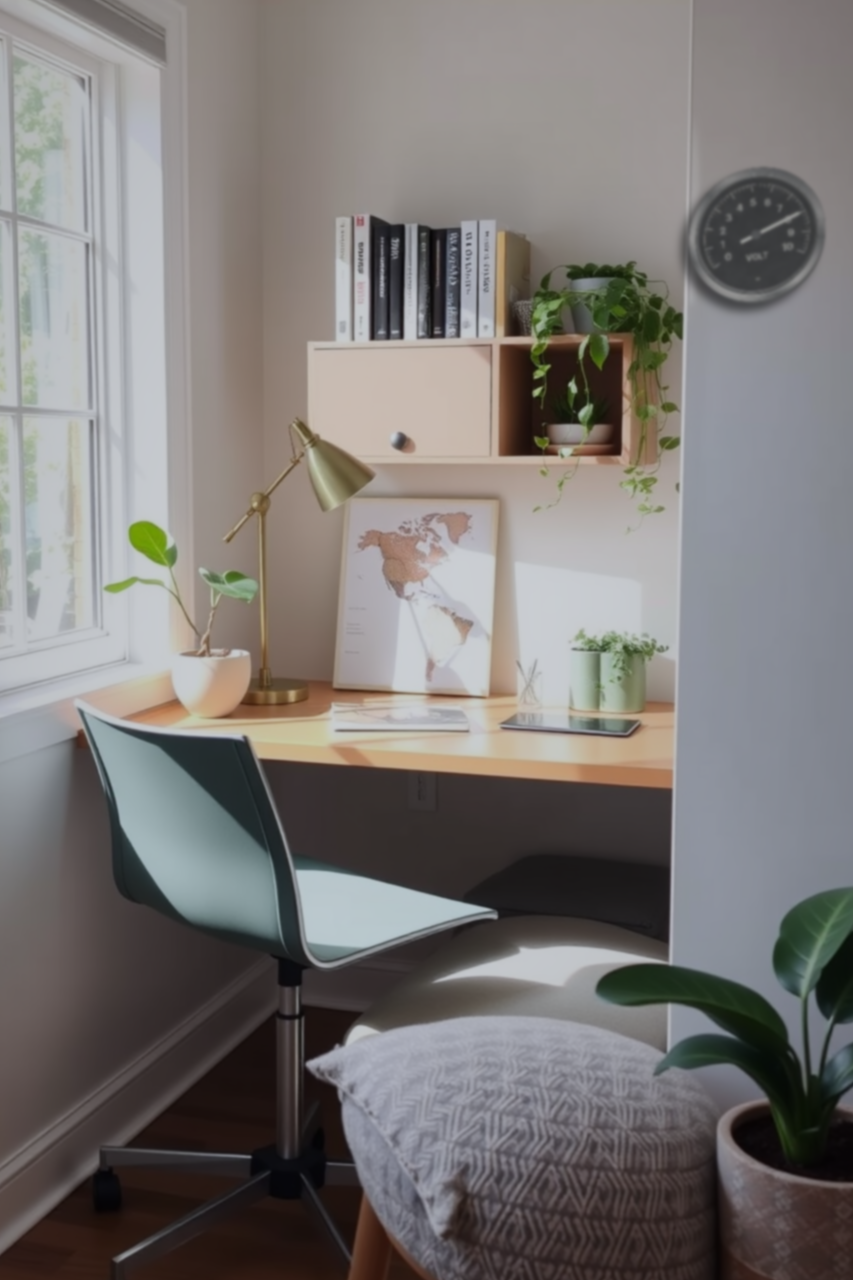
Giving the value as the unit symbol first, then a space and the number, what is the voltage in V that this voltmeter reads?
V 8
